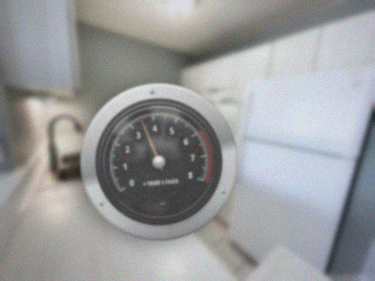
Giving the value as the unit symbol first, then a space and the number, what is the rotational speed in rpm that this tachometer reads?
rpm 3500
